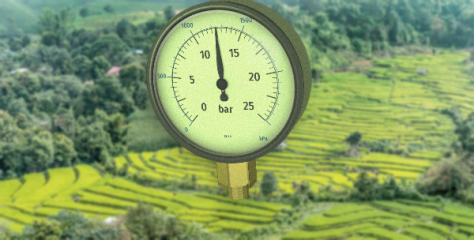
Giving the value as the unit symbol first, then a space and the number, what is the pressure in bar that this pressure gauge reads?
bar 12.5
